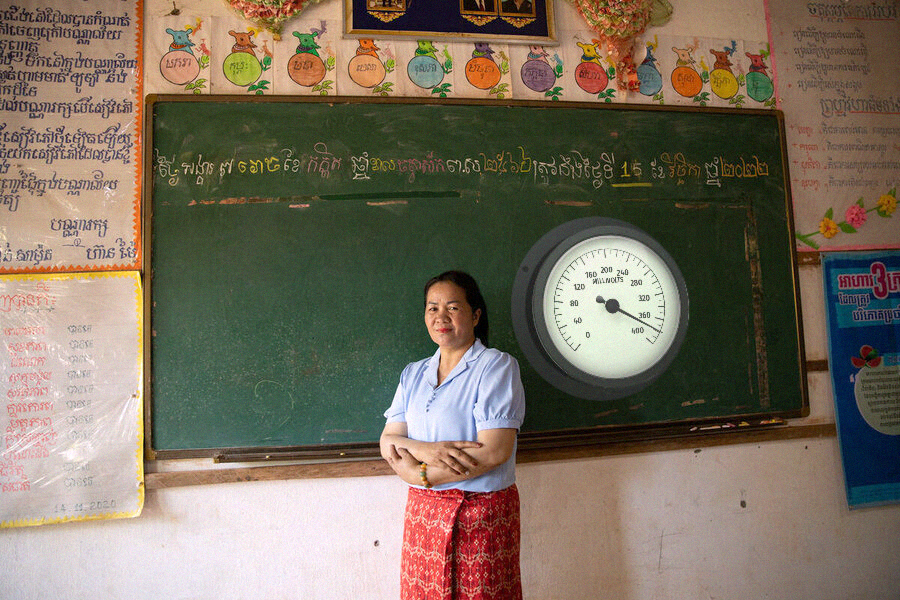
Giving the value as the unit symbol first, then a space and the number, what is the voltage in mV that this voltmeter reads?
mV 380
